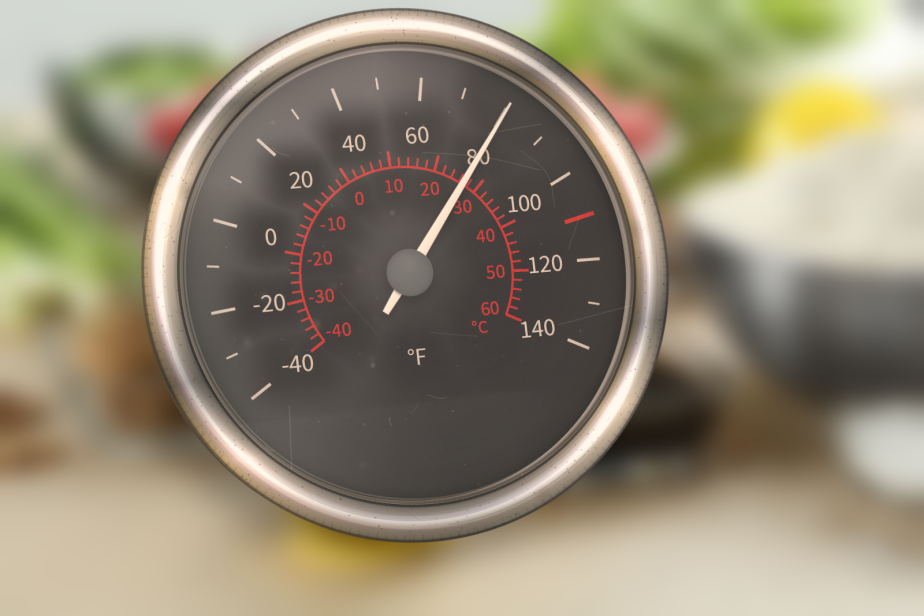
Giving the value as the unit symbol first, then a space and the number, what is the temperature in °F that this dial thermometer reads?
°F 80
